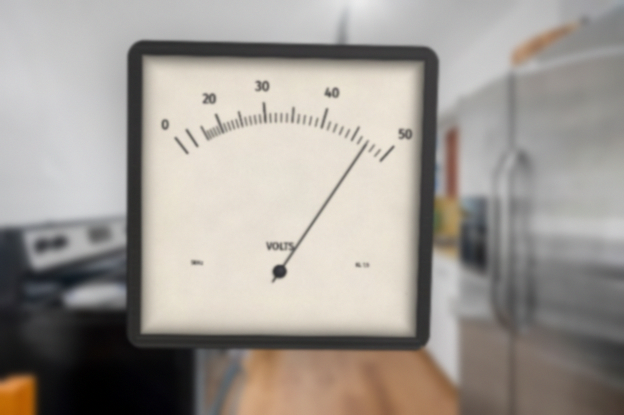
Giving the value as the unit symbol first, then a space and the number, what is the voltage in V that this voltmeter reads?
V 47
